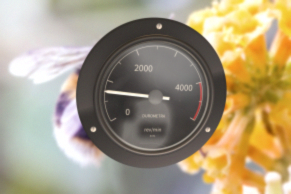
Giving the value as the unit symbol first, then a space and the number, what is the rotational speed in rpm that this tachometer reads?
rpm 750
